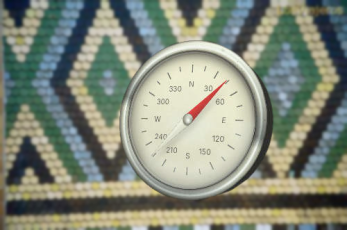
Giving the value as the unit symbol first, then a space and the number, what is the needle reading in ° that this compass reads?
° 45
